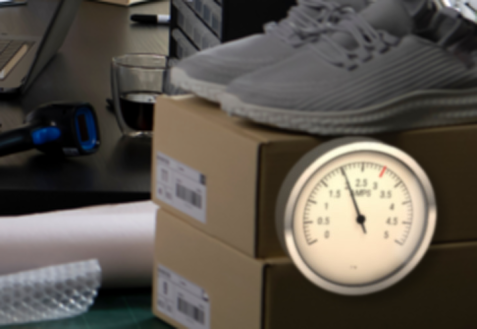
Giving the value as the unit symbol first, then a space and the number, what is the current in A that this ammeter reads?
A 2
